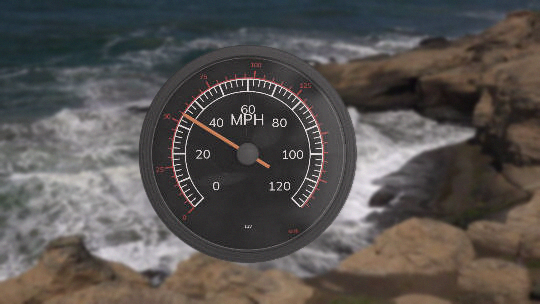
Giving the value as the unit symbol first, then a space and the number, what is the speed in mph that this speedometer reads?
mph 34
